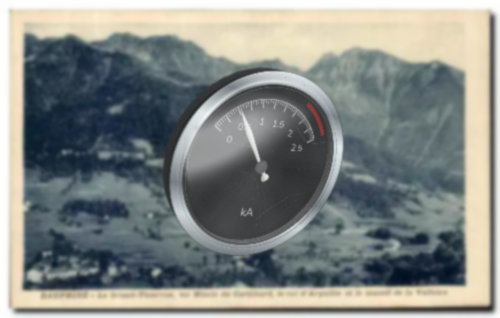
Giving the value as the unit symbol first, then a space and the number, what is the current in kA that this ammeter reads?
kA 0.5
